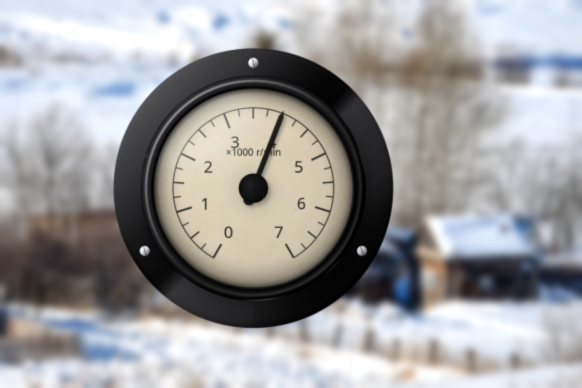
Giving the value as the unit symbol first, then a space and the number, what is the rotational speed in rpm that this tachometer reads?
rpm 4000
